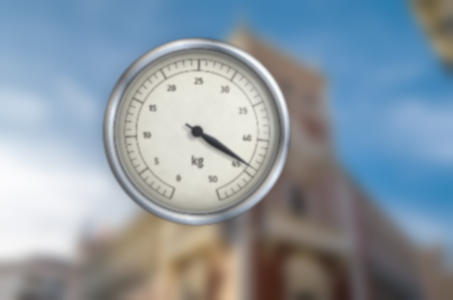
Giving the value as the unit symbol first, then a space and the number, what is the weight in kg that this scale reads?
kg 44
